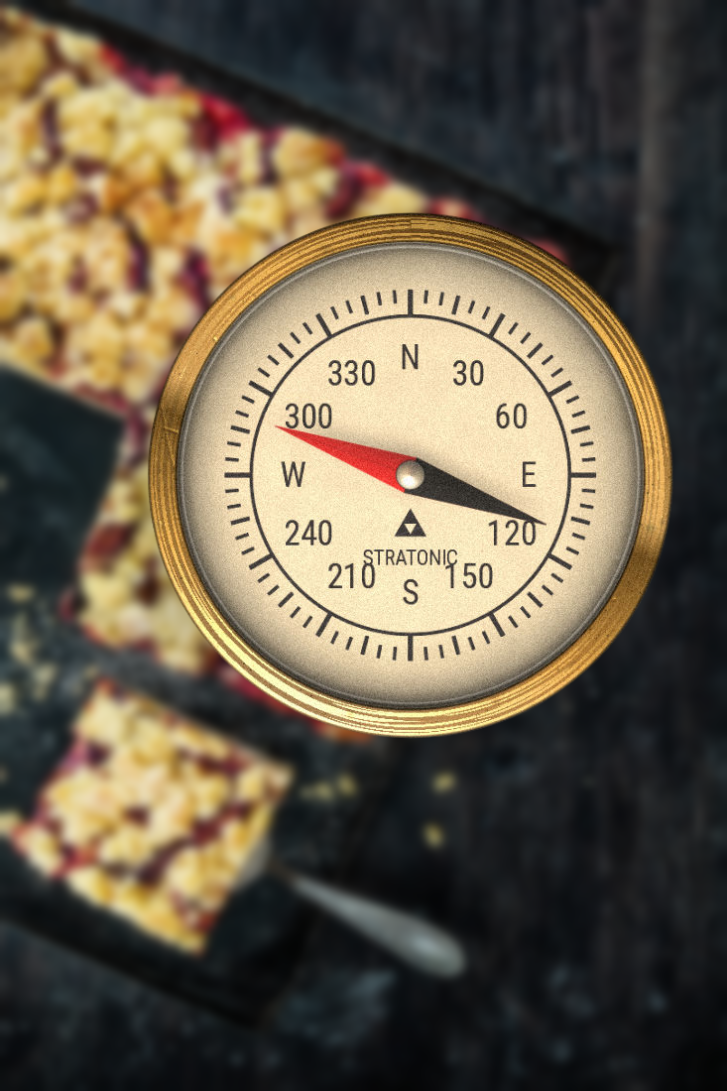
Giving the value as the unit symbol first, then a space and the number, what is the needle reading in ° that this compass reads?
° 290
